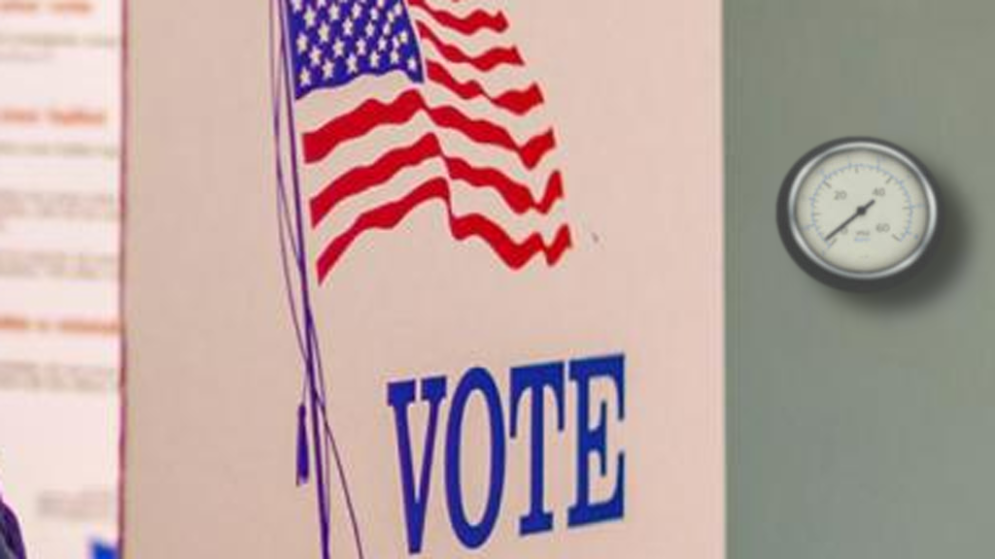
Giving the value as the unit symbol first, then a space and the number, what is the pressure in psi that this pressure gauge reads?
psi 2
